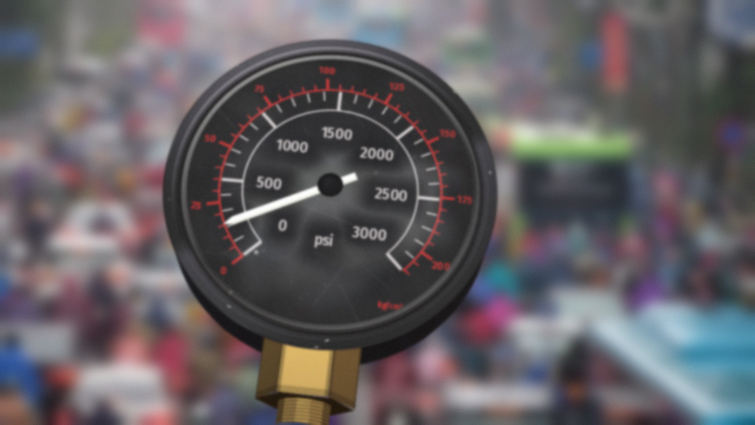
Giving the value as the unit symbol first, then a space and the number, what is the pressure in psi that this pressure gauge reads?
psi 200
